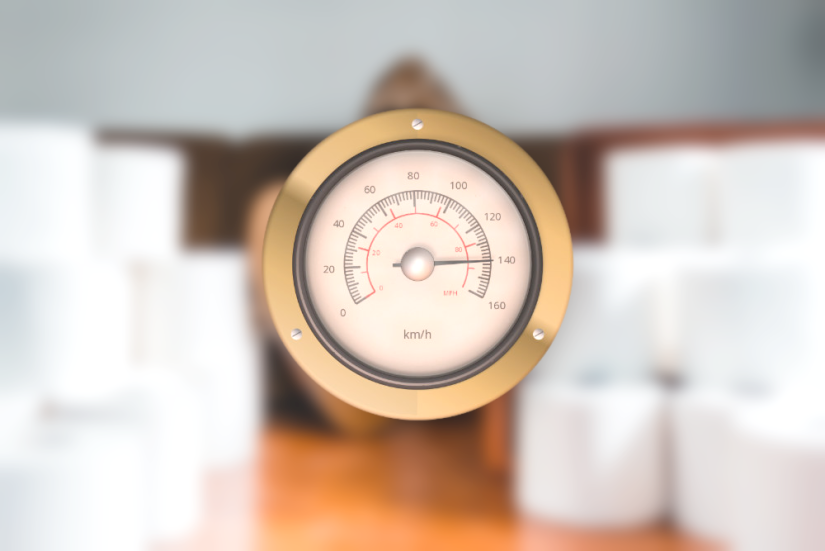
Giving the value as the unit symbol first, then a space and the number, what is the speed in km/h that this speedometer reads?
km/h 140
